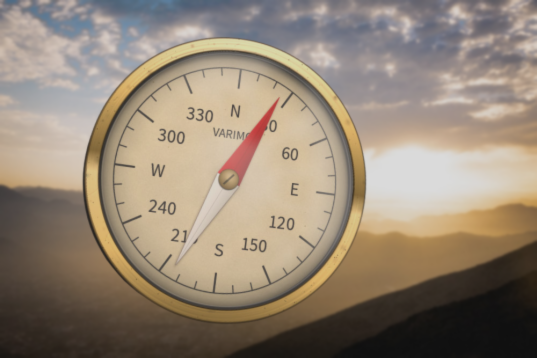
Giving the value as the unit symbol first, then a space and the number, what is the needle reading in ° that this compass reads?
° 25
